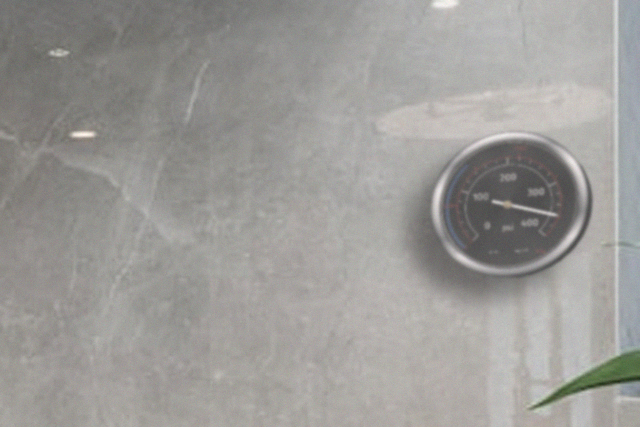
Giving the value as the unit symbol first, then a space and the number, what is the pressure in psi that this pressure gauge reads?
psi 360
